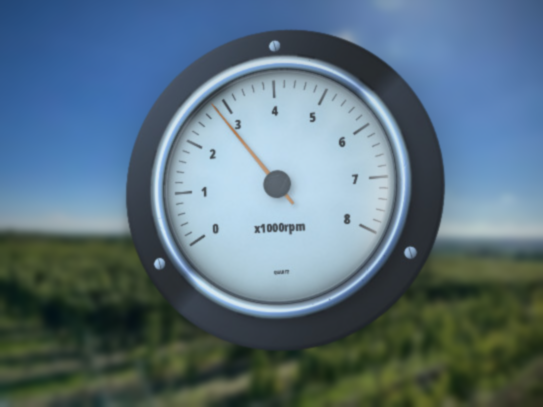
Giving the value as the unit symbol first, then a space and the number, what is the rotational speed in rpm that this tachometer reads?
rpm 2800
